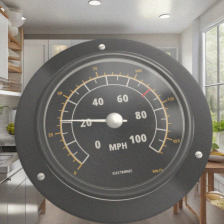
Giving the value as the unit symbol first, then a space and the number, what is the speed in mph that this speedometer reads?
mph 20
